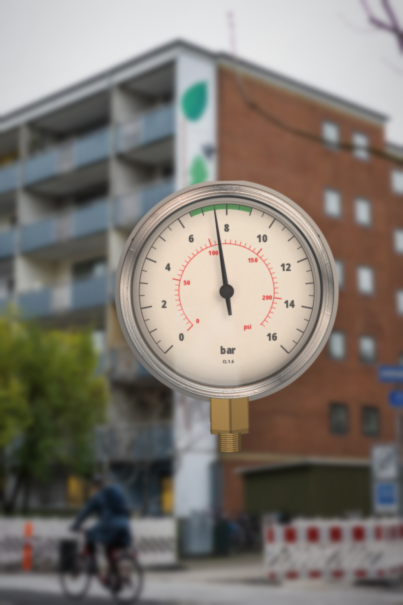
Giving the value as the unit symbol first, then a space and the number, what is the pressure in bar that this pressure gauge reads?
bar 7.5
